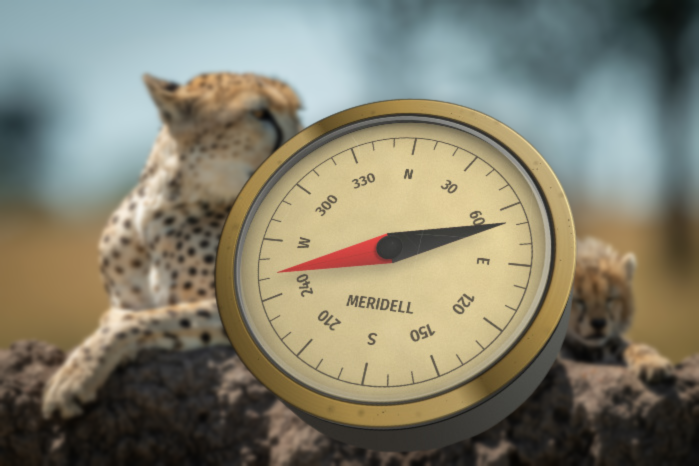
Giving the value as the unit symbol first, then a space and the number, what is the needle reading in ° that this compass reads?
° 250
